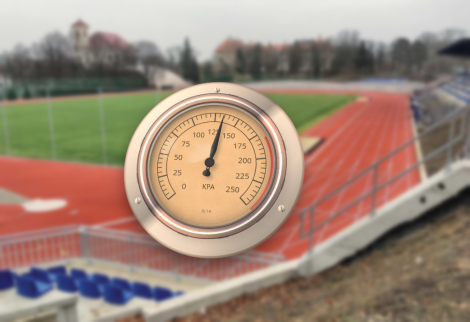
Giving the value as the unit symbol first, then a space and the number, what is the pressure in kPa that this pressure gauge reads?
kPa 135
